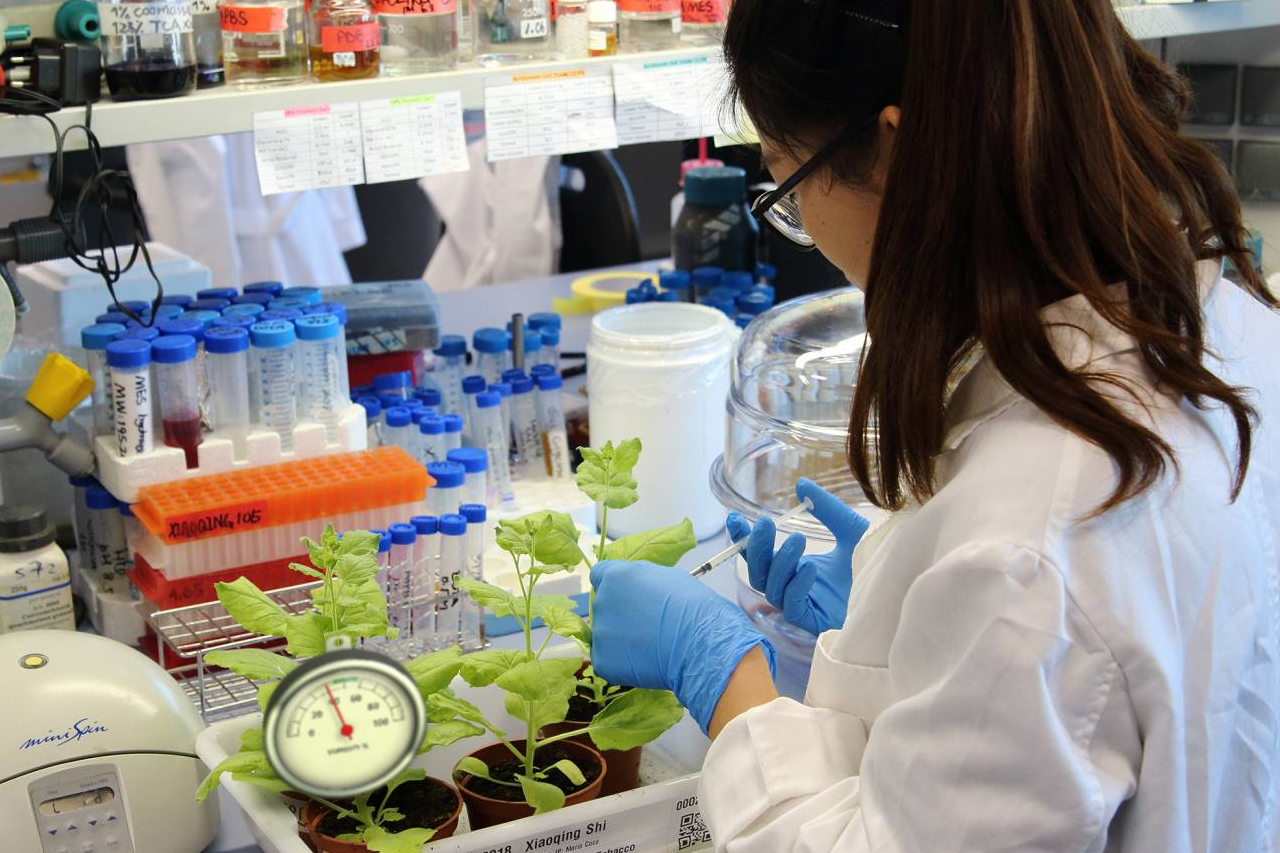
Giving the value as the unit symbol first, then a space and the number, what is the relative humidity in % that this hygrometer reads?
% 40
